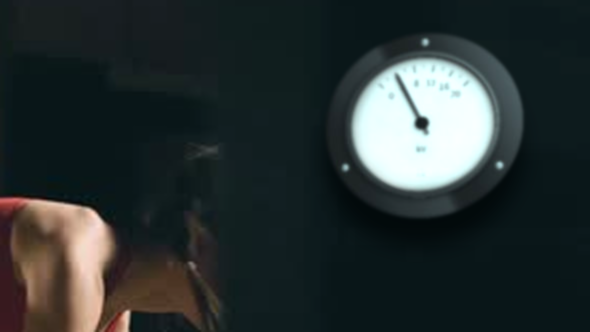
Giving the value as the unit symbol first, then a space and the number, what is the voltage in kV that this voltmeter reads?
kV 4
